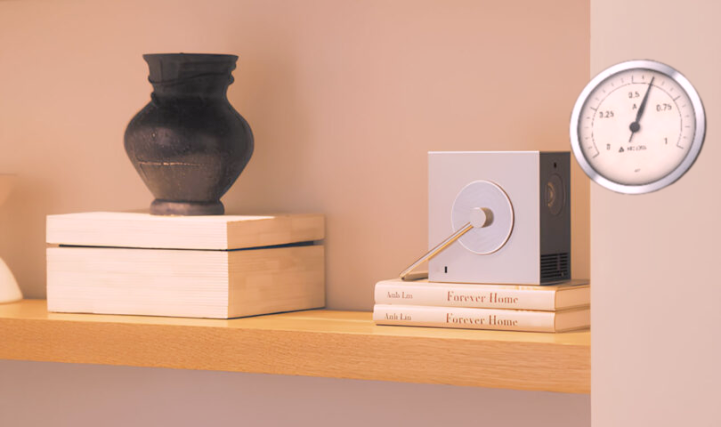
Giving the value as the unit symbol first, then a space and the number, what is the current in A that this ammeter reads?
A 0.6
